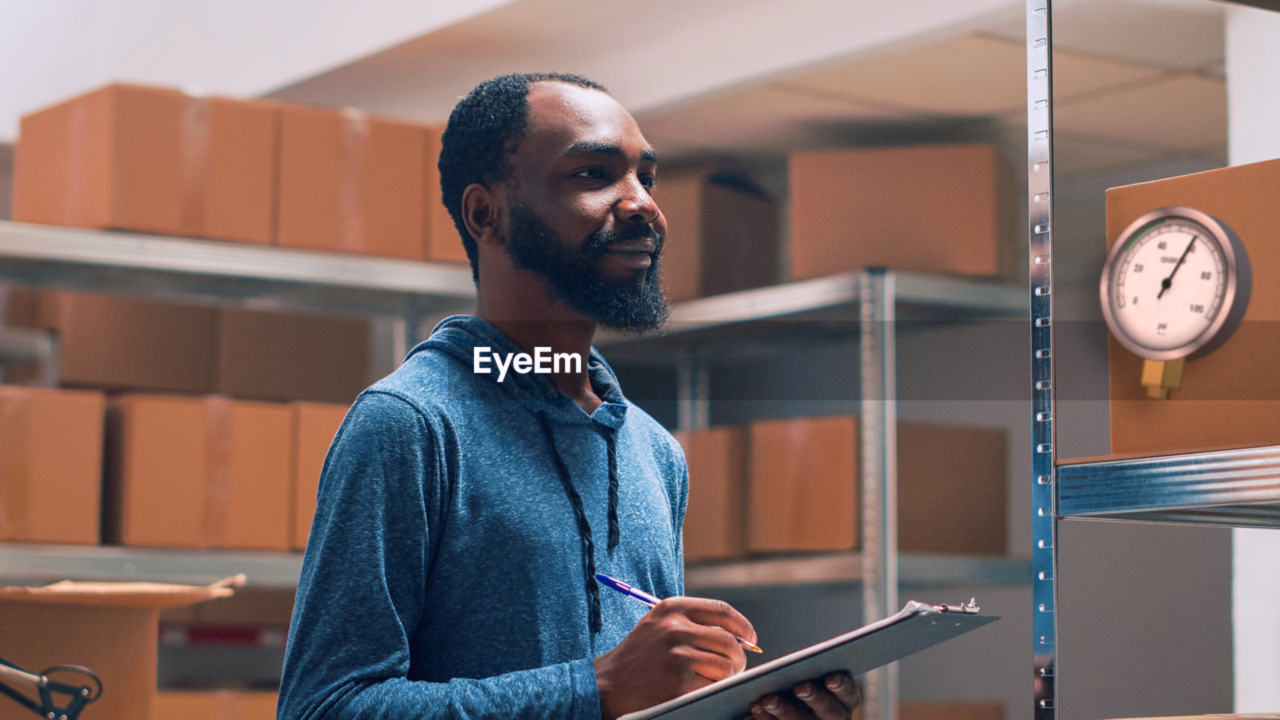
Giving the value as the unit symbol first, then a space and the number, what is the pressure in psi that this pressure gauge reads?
psi 60
